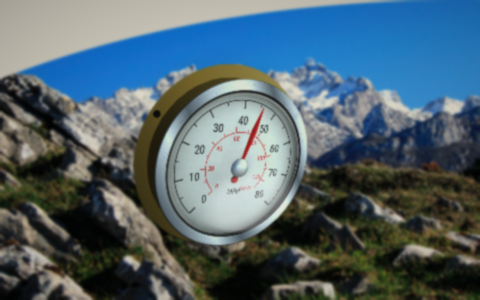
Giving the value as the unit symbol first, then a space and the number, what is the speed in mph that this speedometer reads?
mph 45
